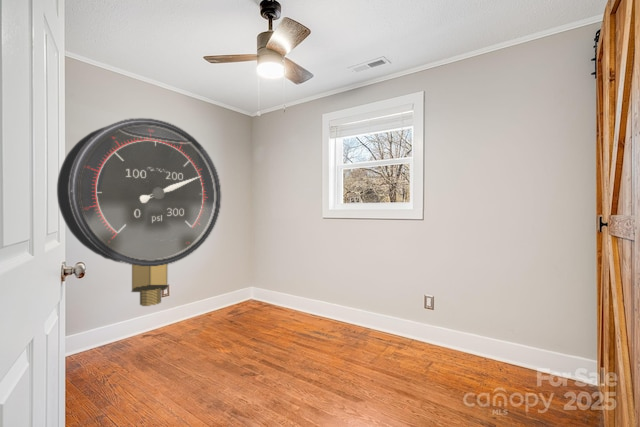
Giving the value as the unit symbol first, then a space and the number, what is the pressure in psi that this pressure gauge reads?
psi 225
